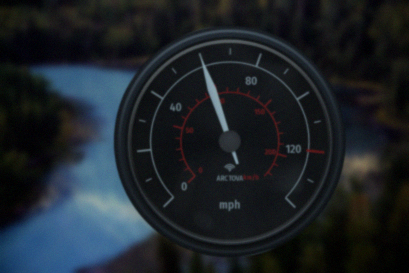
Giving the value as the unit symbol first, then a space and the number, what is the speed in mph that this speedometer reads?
mph 60
